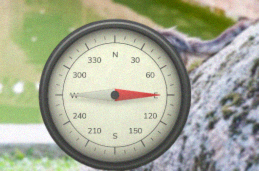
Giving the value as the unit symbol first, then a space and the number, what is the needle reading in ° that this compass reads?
° 90
